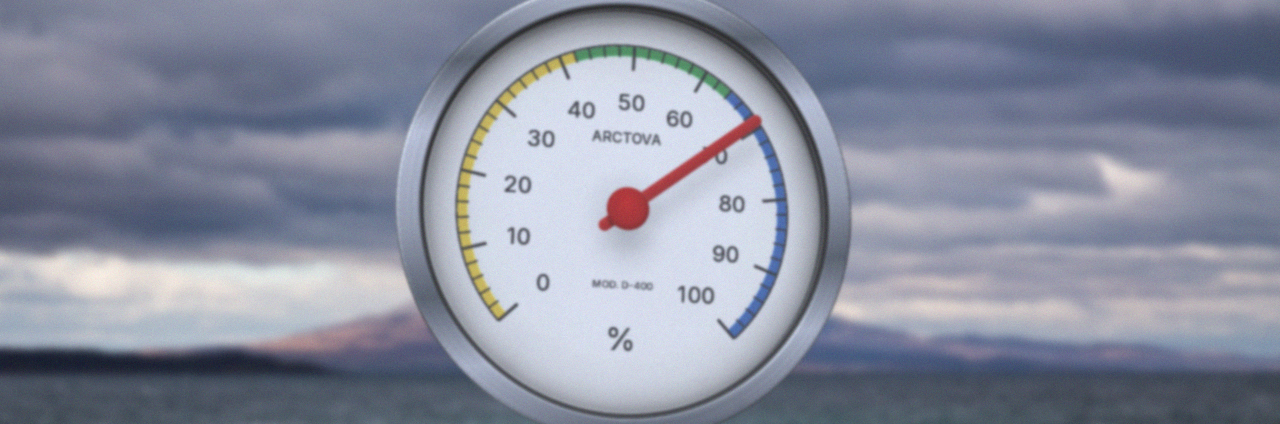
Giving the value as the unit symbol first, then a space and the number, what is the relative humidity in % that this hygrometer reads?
% 69
